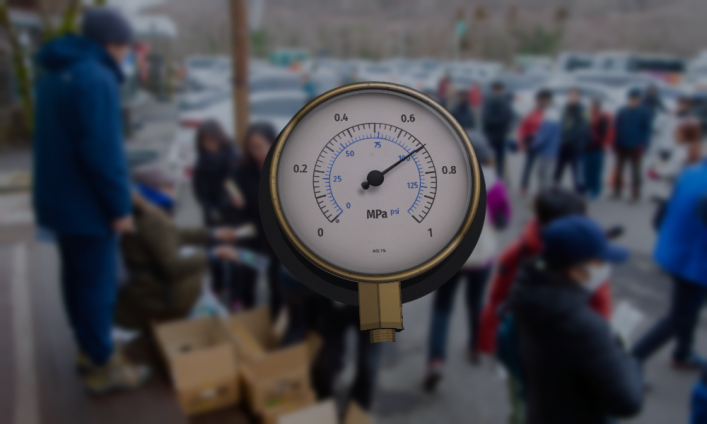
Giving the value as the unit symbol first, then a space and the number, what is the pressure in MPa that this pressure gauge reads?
MPa 0.7
